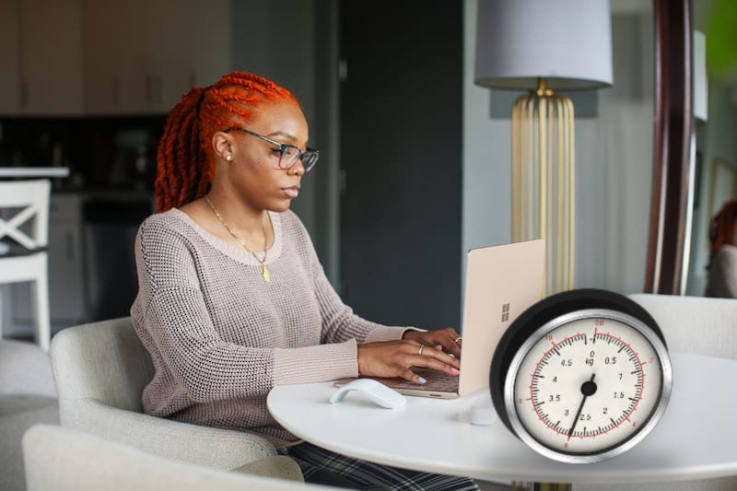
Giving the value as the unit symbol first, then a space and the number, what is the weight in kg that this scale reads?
kg 2.75
